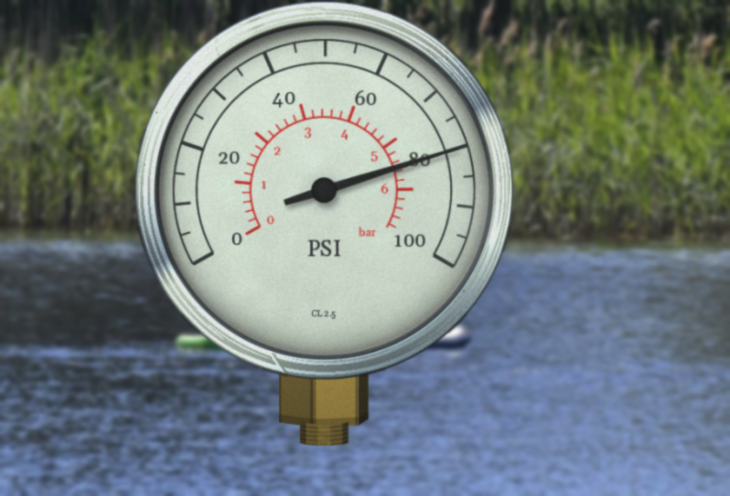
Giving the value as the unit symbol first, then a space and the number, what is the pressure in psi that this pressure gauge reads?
psi 80
